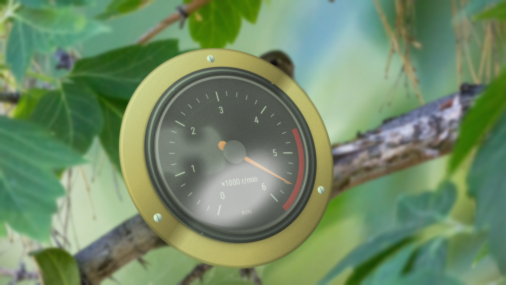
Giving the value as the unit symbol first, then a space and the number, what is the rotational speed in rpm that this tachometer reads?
rpm 5600
